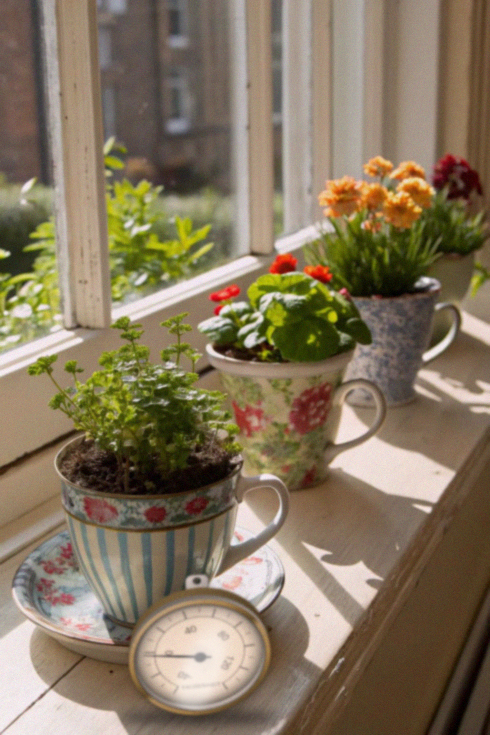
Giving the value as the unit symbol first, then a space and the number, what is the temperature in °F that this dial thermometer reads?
°F 0
